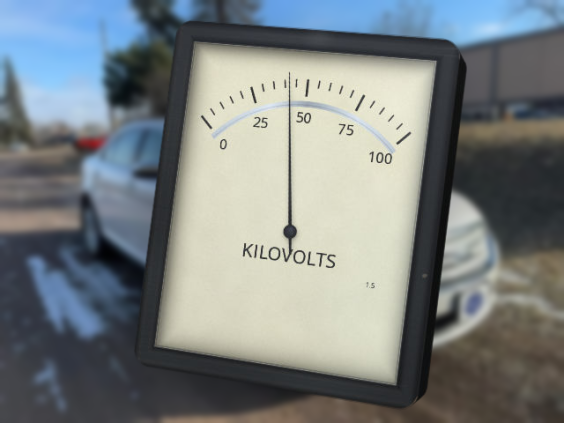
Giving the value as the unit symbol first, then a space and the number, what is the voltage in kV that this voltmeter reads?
kV 42.5
